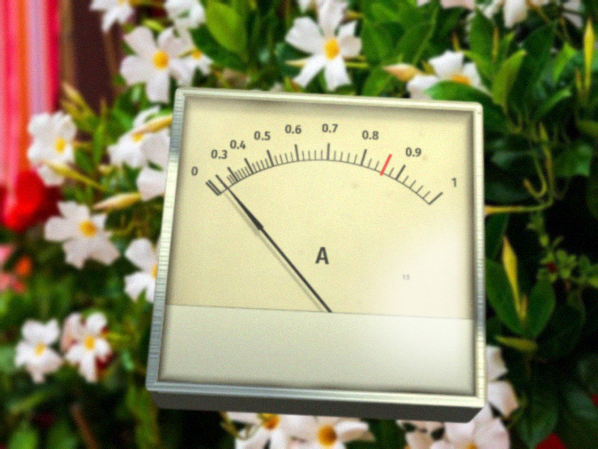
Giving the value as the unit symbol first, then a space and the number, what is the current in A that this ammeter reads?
A 0.2
